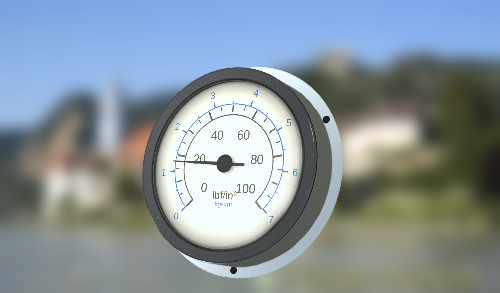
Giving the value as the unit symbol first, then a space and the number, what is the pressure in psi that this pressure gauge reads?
psi 17.5
